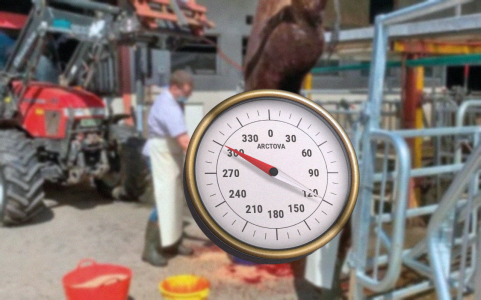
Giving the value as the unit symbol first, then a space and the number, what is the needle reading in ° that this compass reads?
° 300
